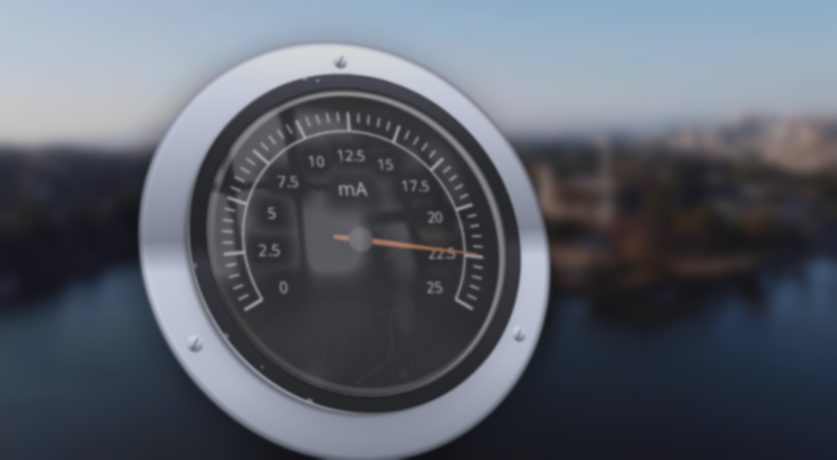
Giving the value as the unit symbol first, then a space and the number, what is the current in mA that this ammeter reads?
mA 22.5
